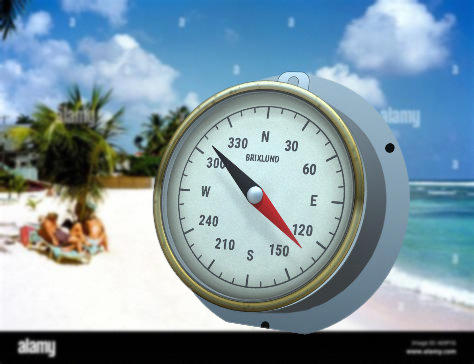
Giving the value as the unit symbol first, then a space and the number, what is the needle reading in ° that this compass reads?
° 130
